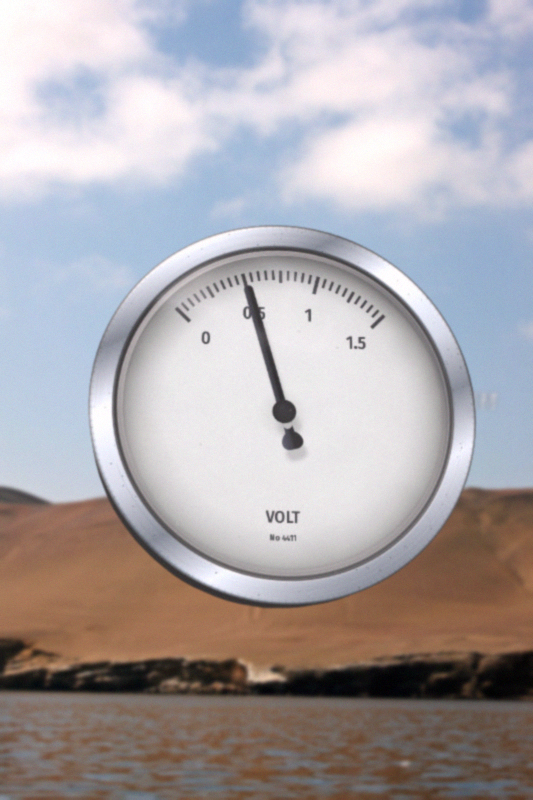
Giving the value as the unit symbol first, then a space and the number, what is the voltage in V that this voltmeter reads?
V 0.5
